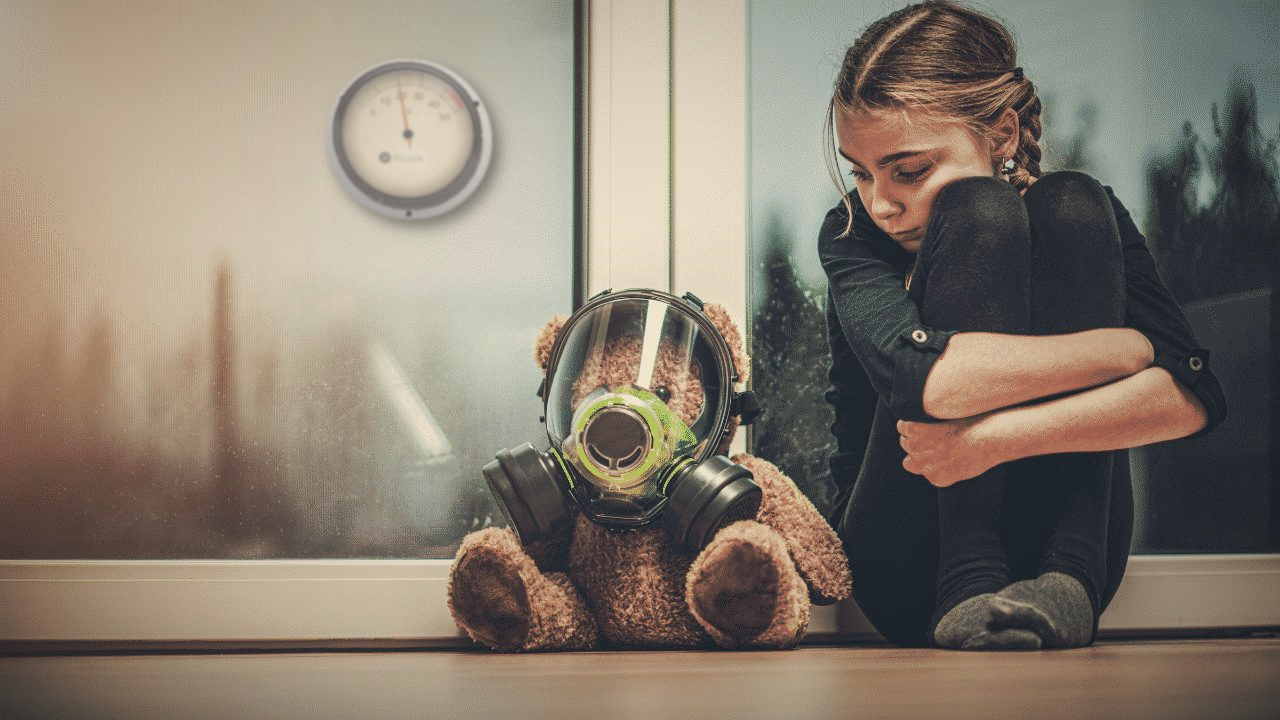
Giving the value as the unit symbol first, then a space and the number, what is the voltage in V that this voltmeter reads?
V 20
